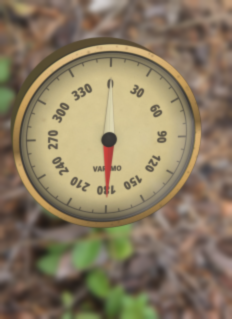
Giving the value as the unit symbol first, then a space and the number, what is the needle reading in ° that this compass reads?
° 180
